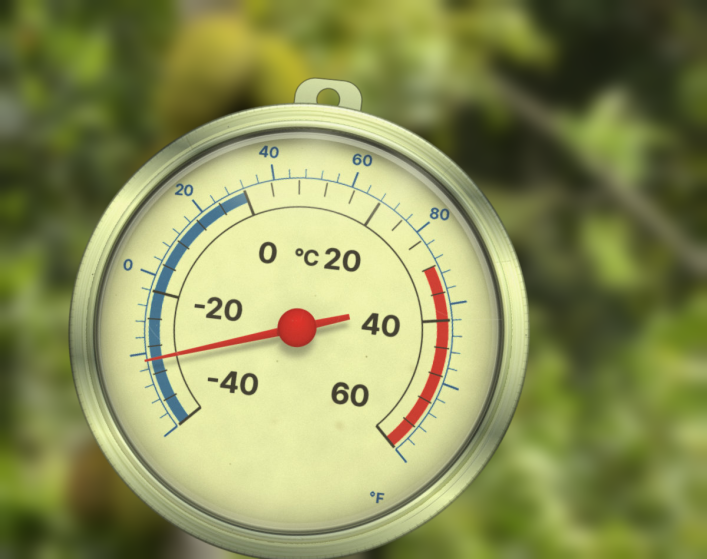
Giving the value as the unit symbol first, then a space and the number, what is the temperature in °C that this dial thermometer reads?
°C -30
